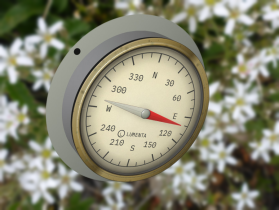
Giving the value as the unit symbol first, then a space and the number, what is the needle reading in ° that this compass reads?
° 100
